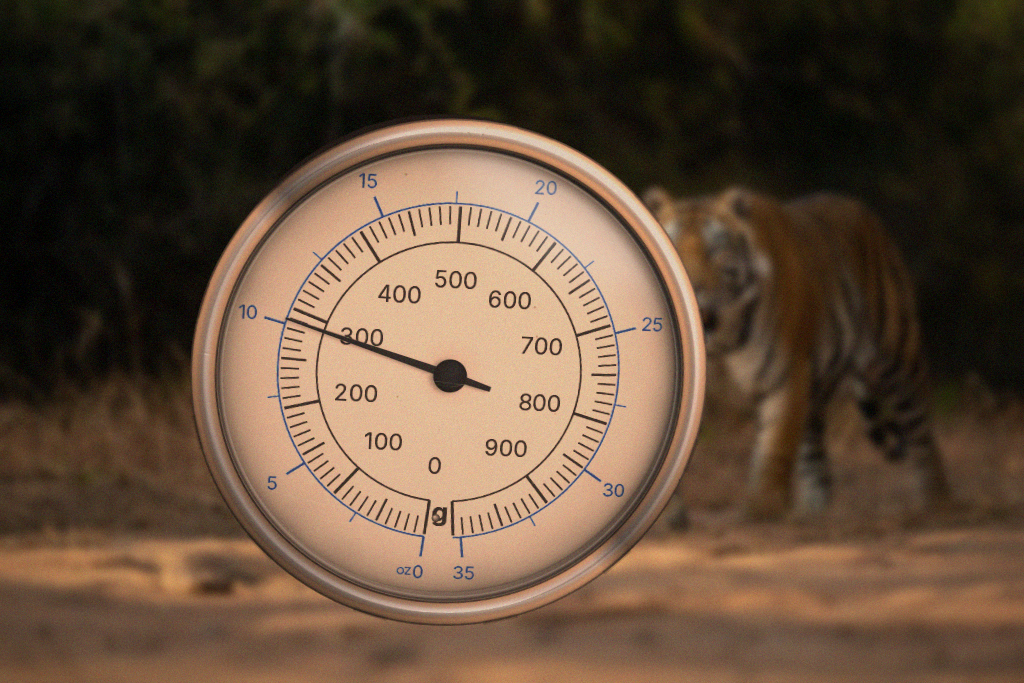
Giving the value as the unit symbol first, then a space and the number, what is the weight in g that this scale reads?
g 290
